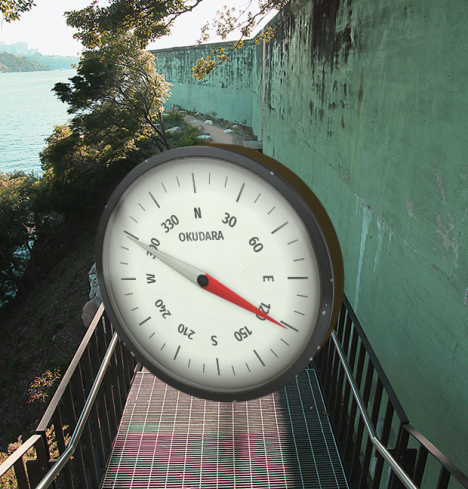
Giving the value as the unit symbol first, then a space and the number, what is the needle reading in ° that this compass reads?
° 120
